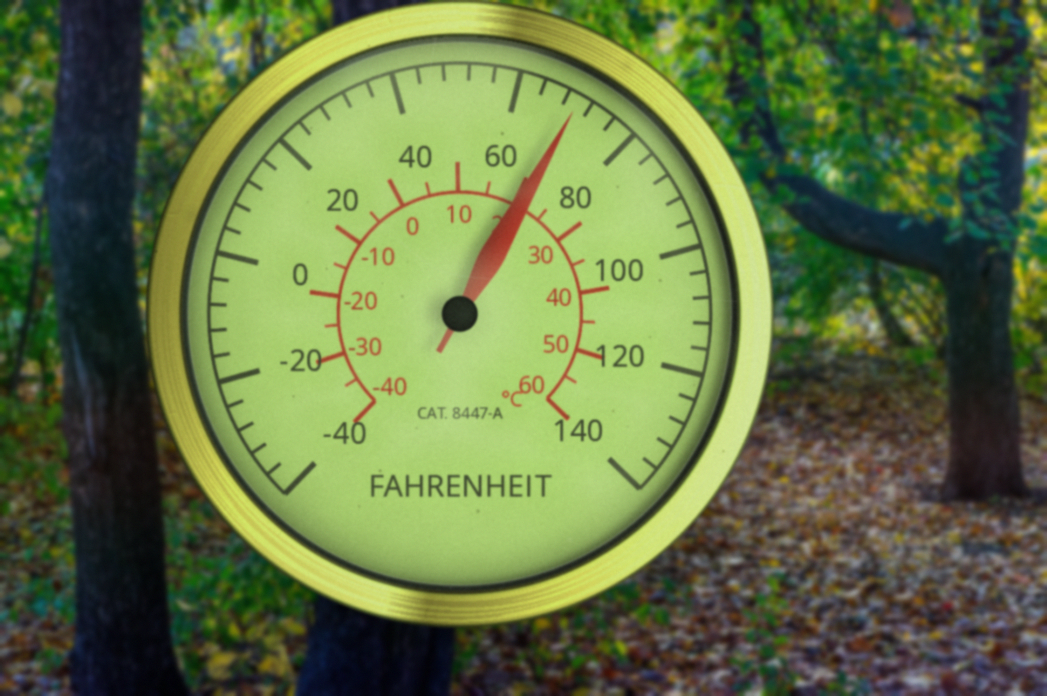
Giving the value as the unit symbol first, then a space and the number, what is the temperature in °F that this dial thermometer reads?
°F 70
